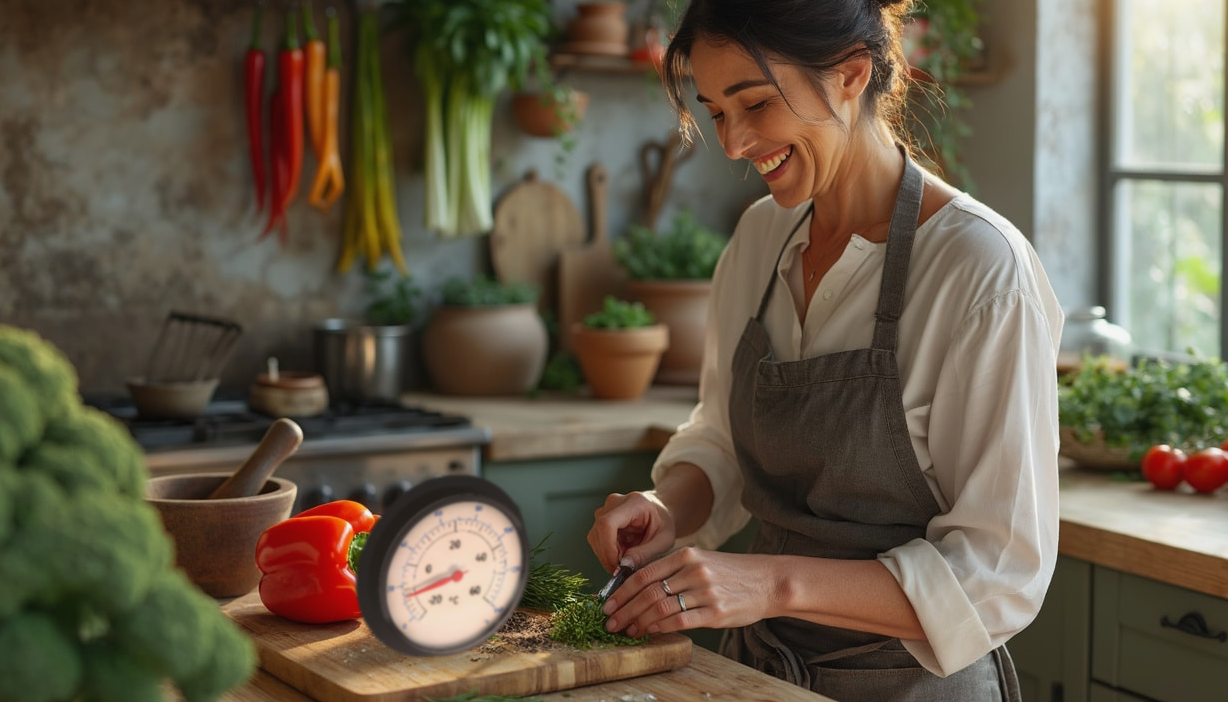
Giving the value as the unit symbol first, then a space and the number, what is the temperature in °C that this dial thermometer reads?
°C -10
